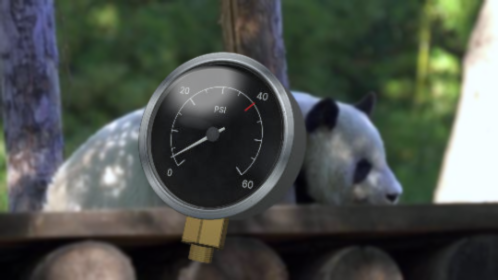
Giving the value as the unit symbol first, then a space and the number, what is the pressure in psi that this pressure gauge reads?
psi 2.5
